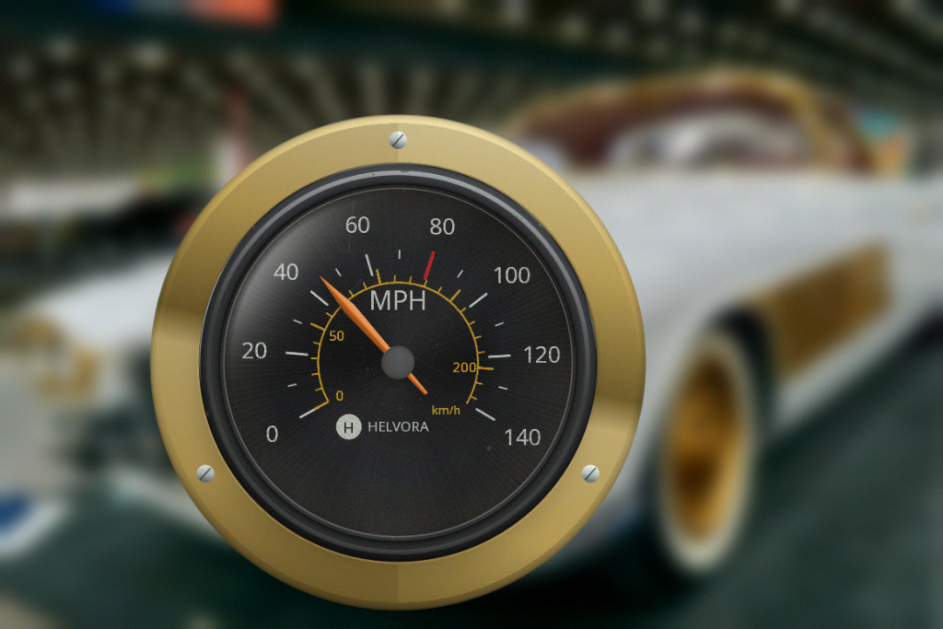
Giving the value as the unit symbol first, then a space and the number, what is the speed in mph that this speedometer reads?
mph 45
